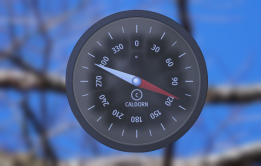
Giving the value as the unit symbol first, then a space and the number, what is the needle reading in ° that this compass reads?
° 112.5
